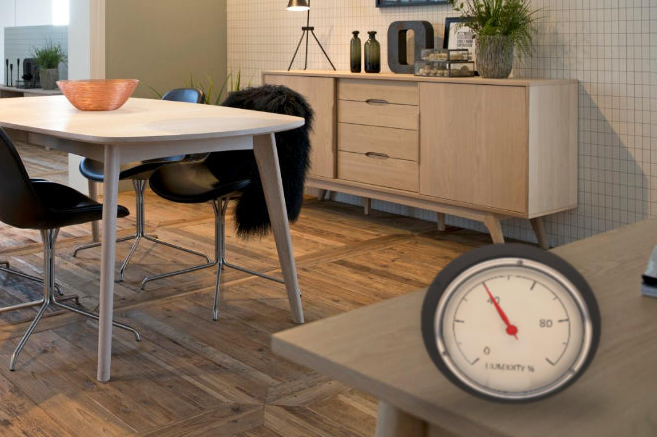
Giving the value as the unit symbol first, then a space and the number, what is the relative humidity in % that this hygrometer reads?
% 40
